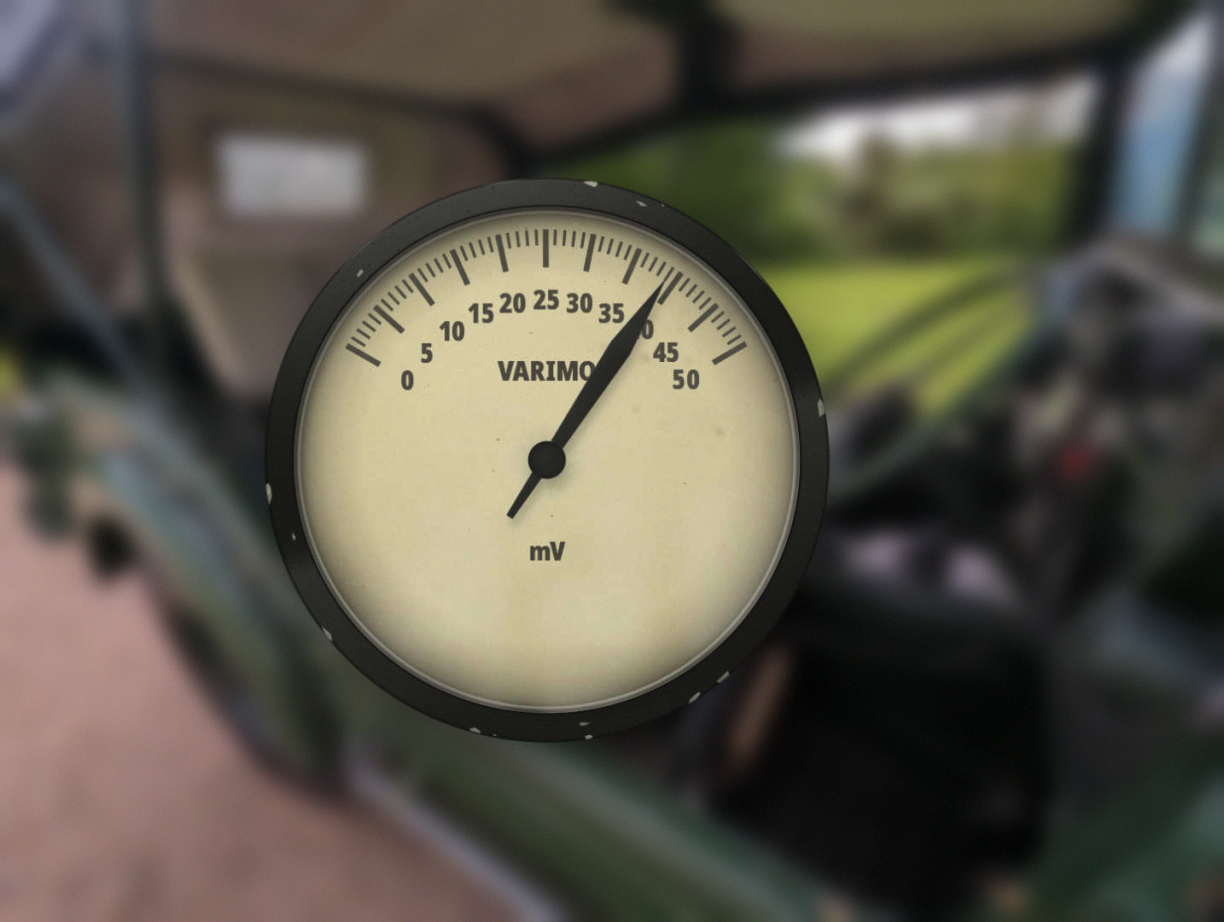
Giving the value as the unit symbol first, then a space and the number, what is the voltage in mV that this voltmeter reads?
mV 39
